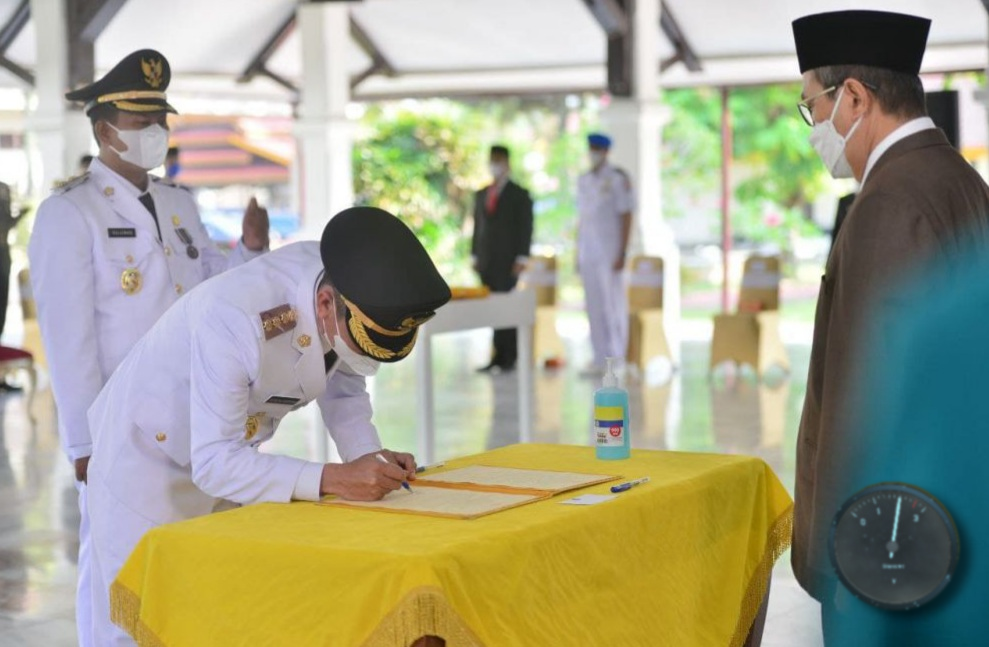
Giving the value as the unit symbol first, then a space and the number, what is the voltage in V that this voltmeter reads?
V 2
